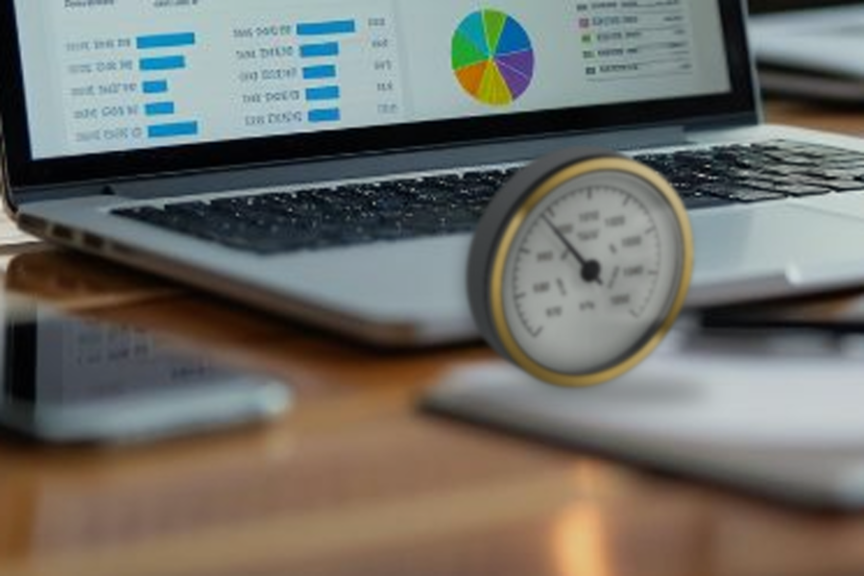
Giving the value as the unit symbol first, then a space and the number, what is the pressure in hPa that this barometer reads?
hPa 998
